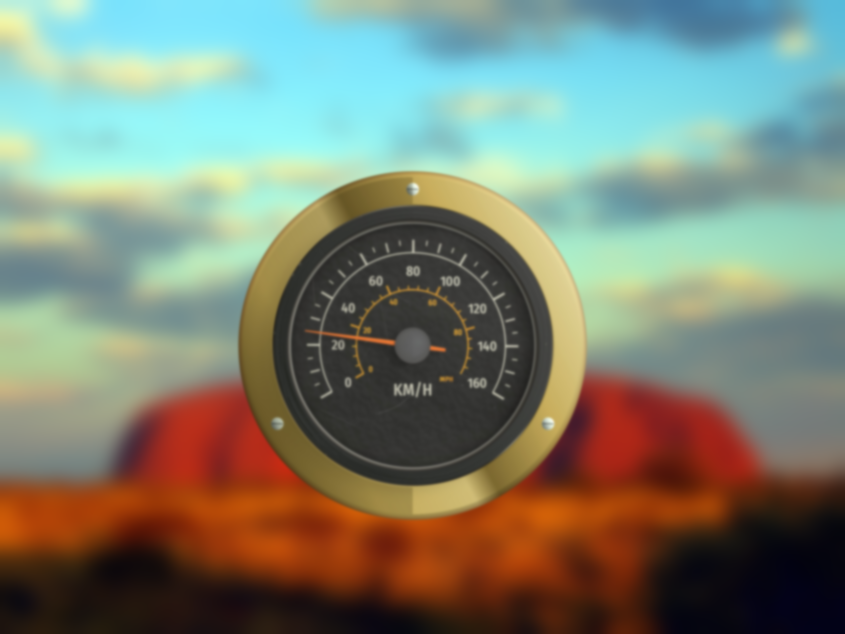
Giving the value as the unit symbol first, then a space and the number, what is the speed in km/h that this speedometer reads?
km/h 25
